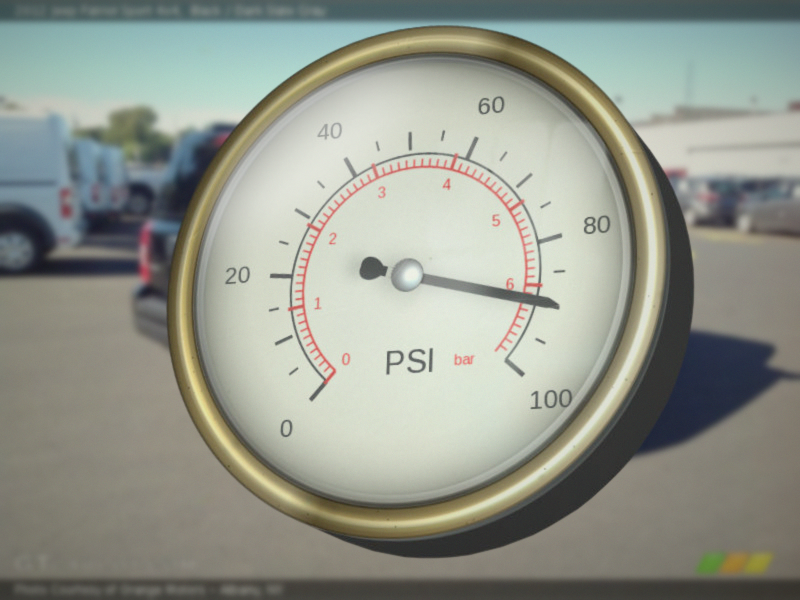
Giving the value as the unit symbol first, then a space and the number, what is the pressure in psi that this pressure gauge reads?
psi 90
